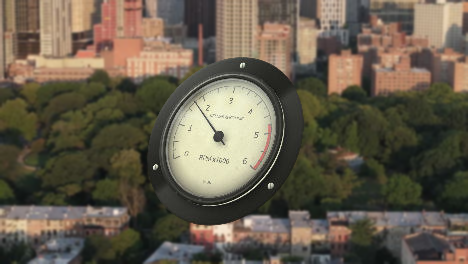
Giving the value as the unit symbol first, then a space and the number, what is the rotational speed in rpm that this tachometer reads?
rpm 1750
